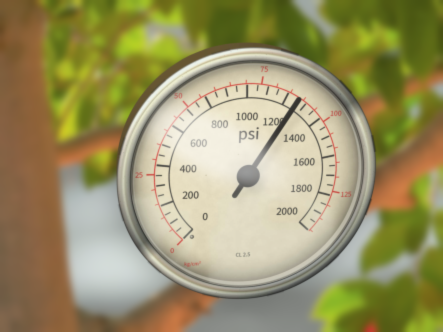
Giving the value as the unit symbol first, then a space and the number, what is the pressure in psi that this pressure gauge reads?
psi 1250
